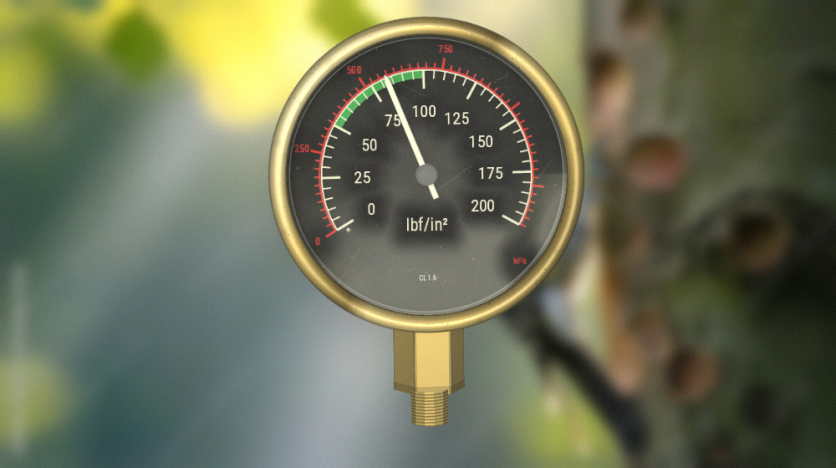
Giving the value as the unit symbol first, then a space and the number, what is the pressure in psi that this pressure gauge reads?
psi 82.5
